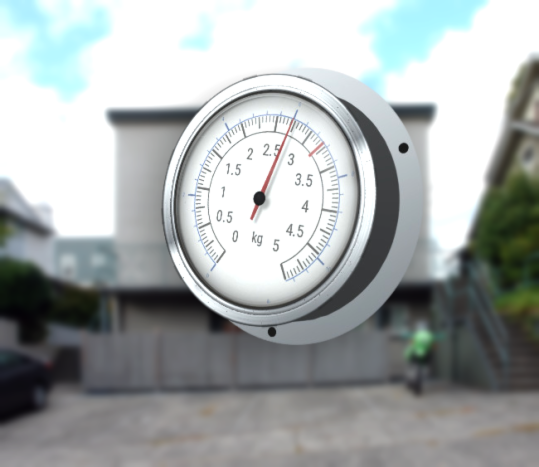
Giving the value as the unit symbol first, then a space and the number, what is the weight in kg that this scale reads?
kg 2.75
